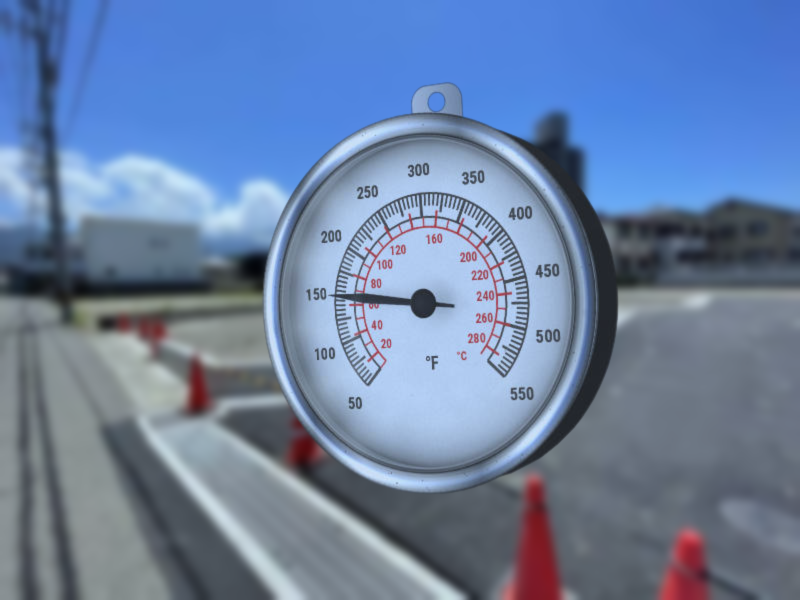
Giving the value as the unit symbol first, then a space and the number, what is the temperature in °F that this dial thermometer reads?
°F 150
